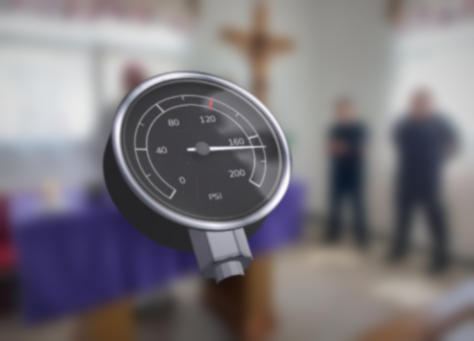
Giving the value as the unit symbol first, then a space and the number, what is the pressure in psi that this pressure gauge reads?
psi 170
